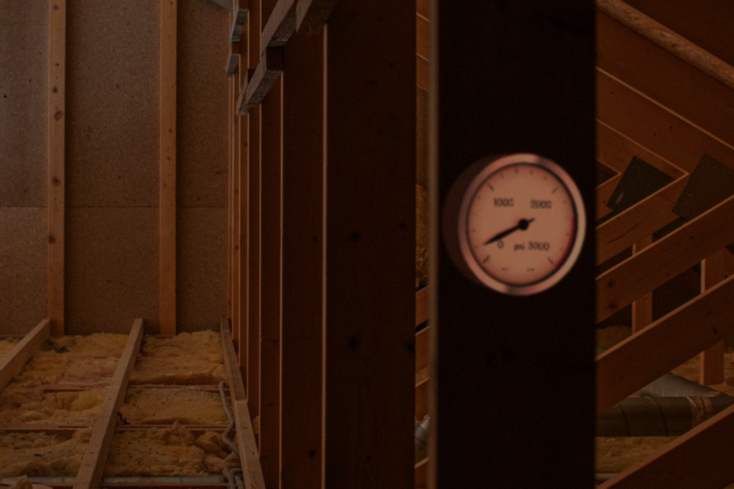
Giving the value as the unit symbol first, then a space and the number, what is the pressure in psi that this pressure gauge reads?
psi 200
